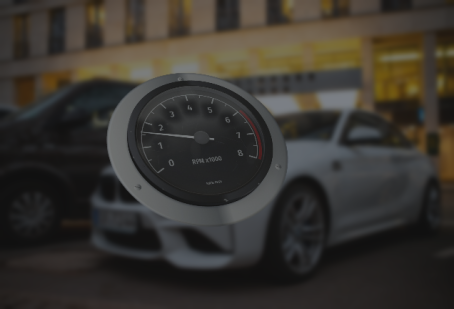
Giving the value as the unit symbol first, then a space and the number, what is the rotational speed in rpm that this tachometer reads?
rpm 1500
